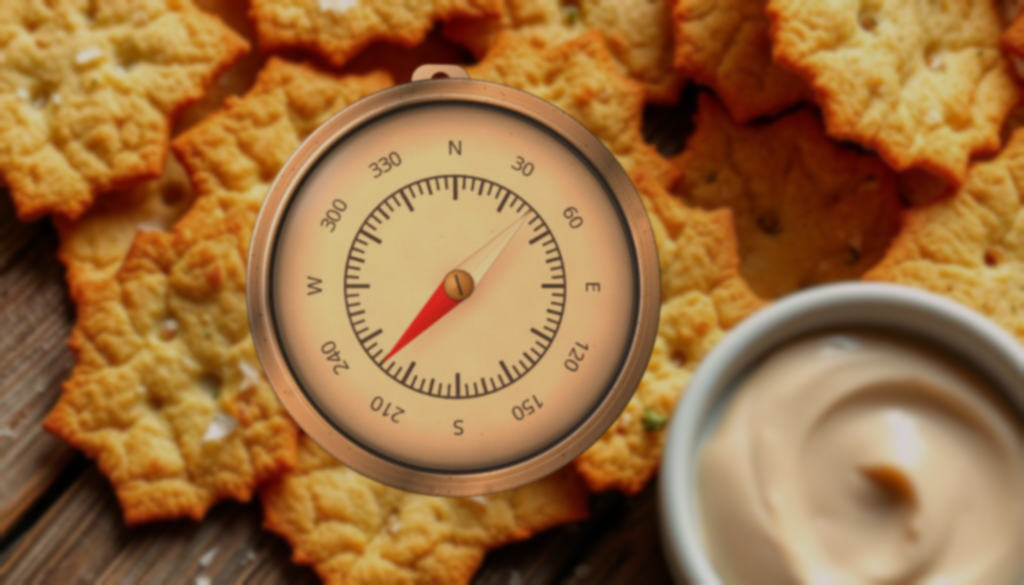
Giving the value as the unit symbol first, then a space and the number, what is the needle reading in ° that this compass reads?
° 225
